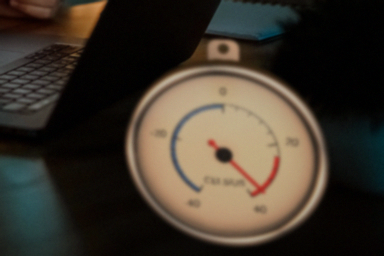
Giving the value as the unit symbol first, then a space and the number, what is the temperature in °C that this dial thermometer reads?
°C 36
